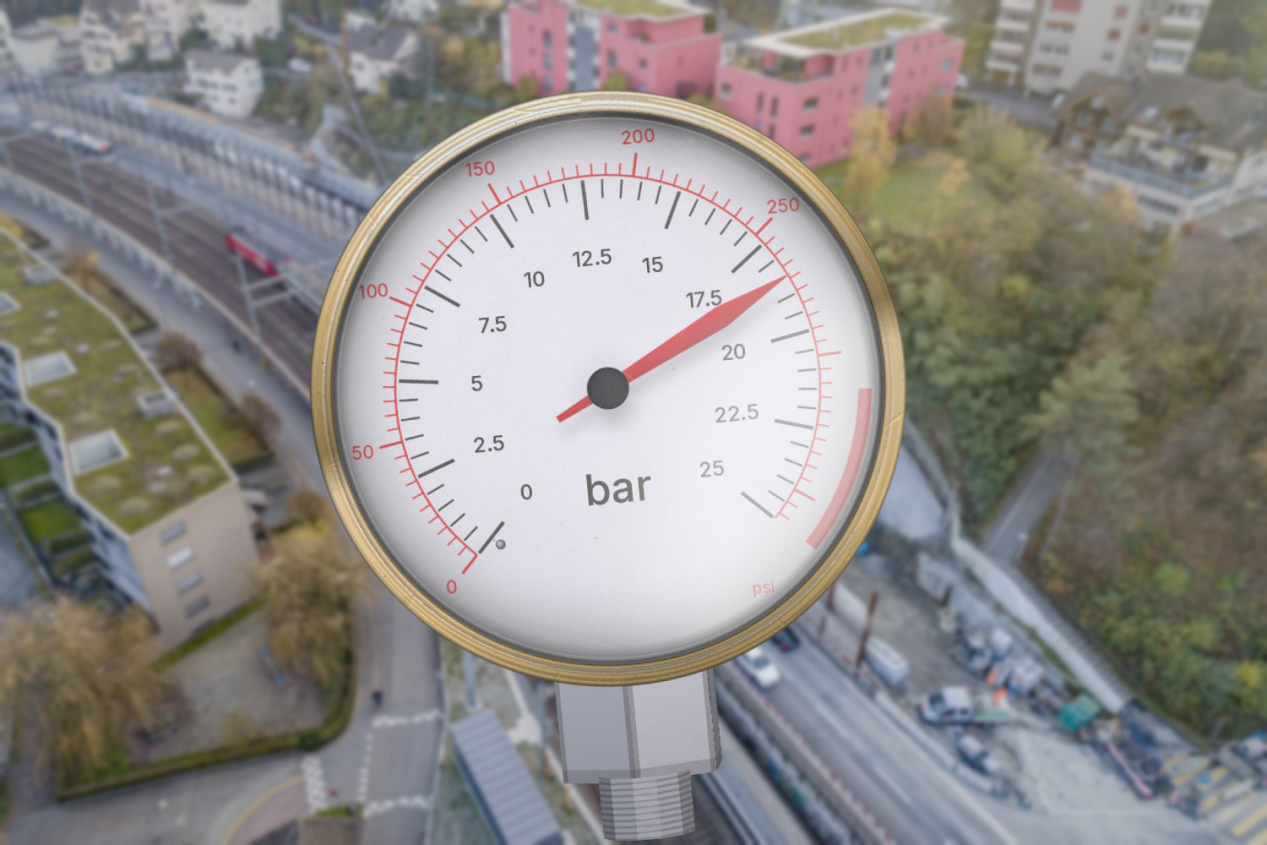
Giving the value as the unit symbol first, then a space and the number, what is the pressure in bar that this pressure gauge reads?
bar 18.5
